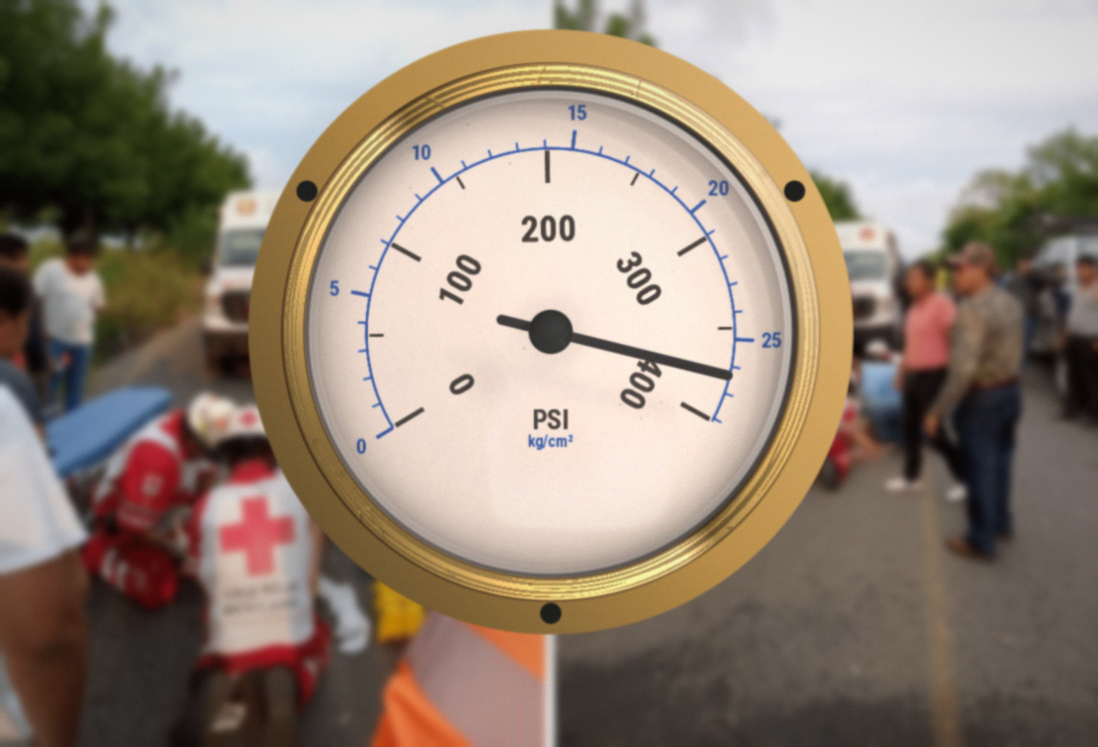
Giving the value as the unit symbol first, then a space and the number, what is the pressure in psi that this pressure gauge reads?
psi 375
